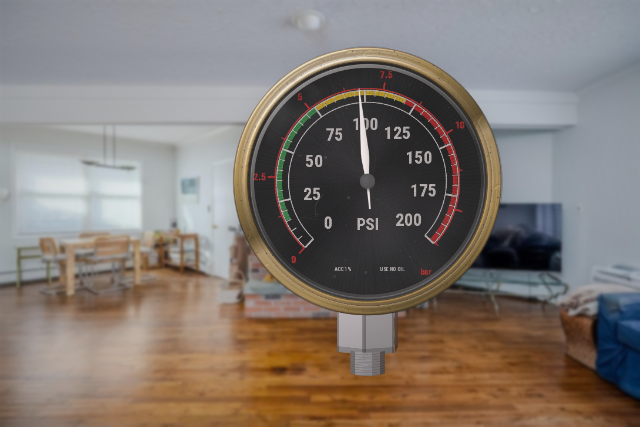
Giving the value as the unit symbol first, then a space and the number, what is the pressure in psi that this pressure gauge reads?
psi 97.5
